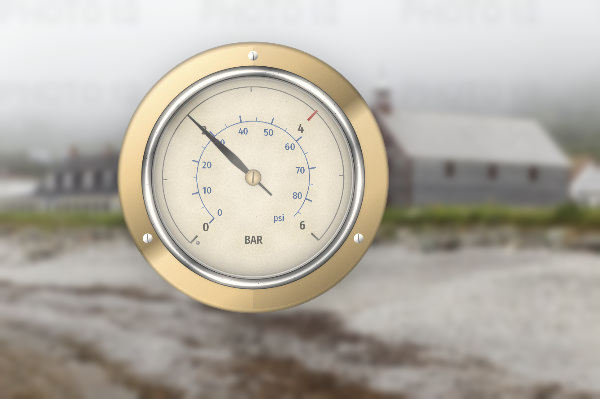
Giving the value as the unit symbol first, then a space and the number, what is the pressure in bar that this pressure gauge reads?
bar 2
